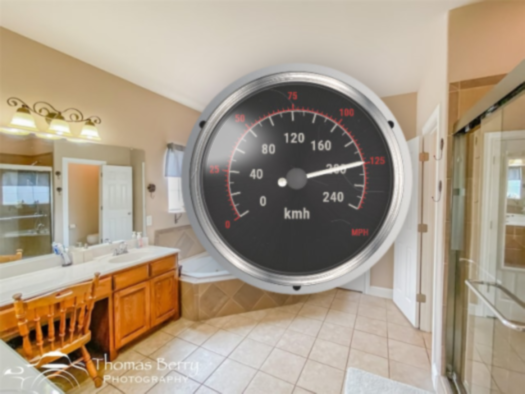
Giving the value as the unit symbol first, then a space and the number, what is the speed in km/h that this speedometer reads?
km/h 200
